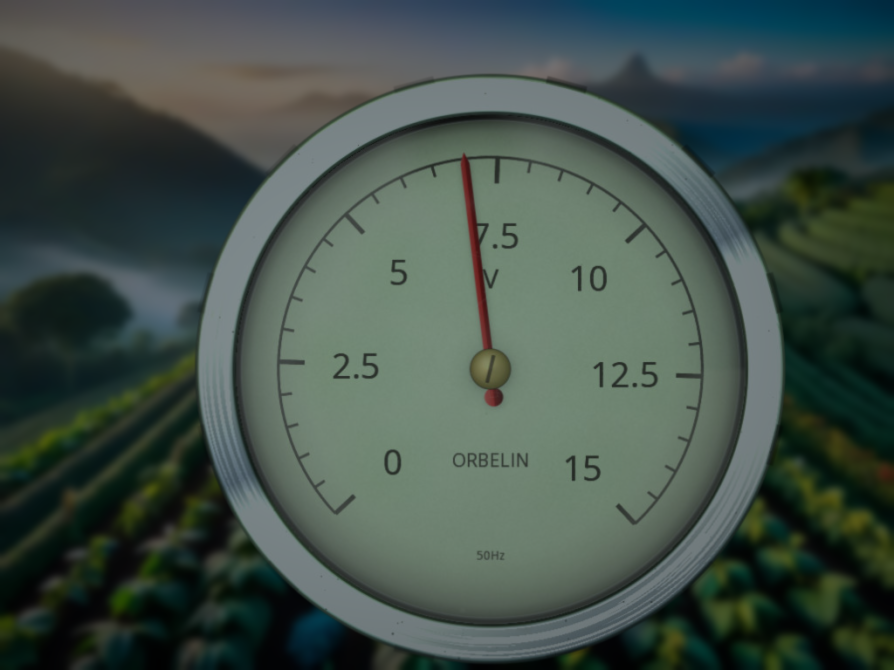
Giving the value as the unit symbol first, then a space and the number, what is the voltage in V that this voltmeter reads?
V 7
